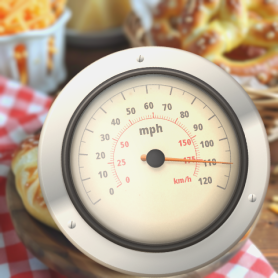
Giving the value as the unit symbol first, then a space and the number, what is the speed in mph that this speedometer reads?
mph 110
